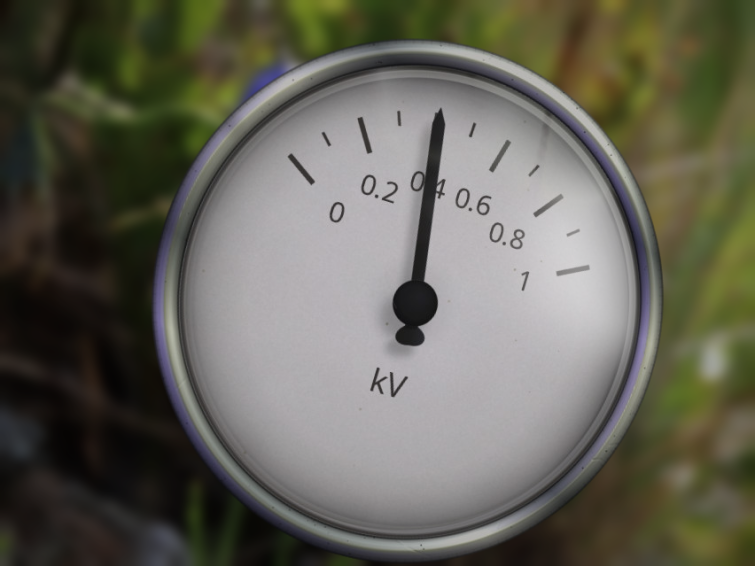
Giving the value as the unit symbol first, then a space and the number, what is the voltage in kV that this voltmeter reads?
kV 0.4
